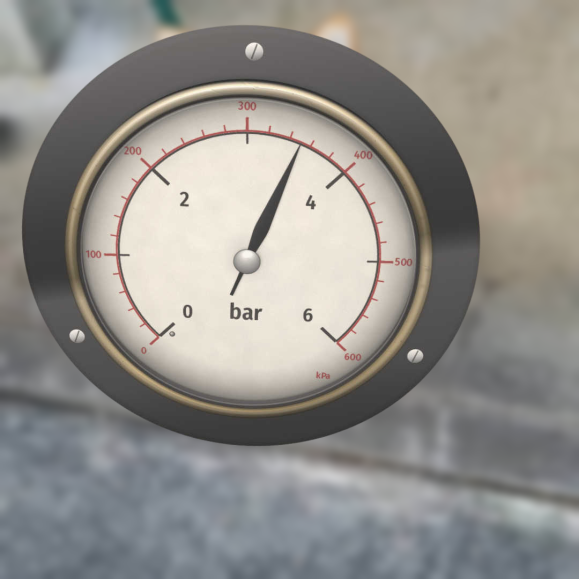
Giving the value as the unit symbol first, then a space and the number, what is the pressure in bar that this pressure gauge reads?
bar 3.5
